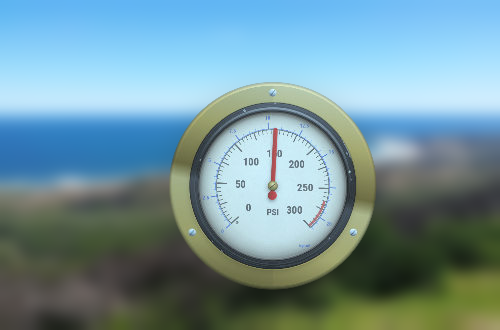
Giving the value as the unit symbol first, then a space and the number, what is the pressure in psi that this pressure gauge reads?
psi 150
